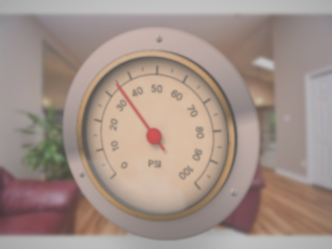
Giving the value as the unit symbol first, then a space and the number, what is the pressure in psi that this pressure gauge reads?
psi 35
